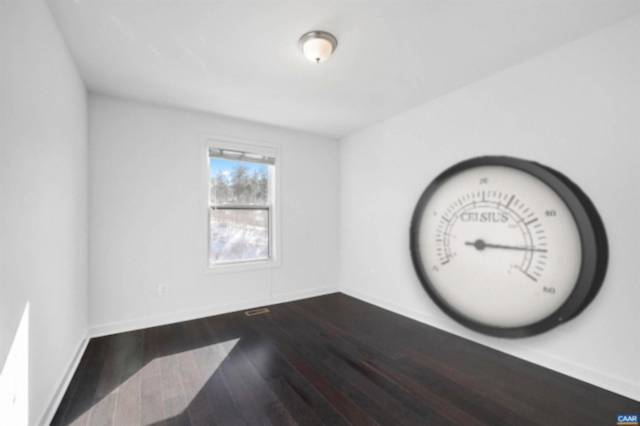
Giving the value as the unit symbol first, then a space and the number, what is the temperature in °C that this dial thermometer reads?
°C 50
